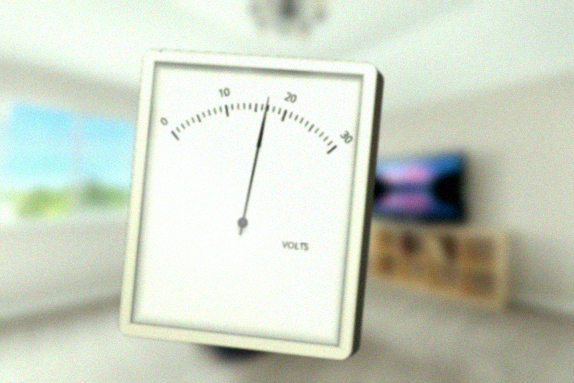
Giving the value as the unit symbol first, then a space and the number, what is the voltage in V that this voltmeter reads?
V 17
